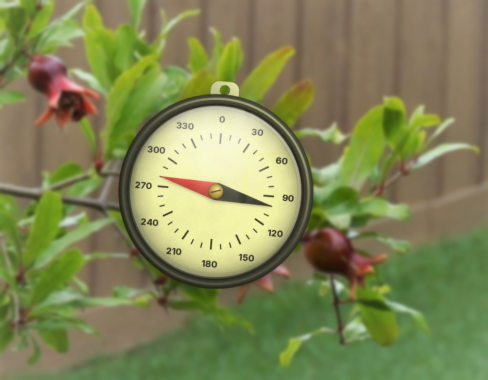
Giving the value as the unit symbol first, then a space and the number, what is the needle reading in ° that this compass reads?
° 280
